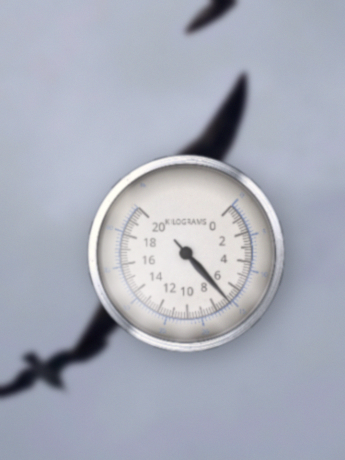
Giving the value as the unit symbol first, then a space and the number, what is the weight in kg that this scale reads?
kg 7
